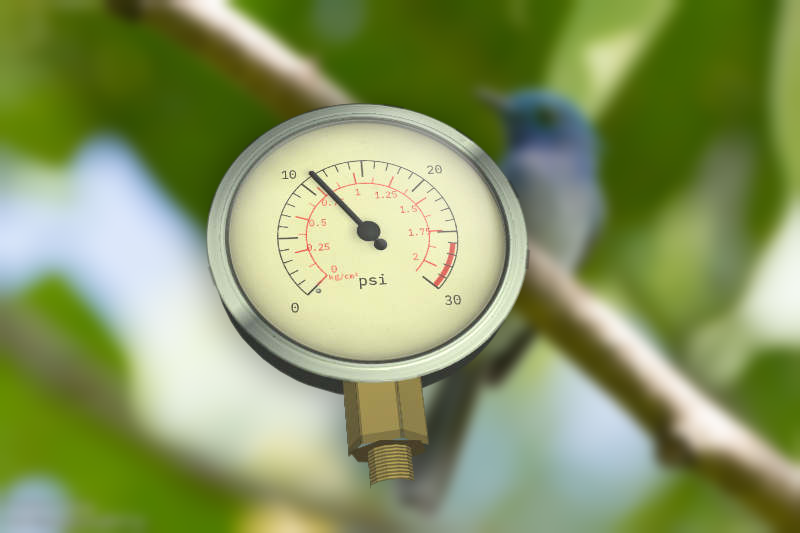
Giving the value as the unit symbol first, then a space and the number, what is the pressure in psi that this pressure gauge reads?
psi 11
